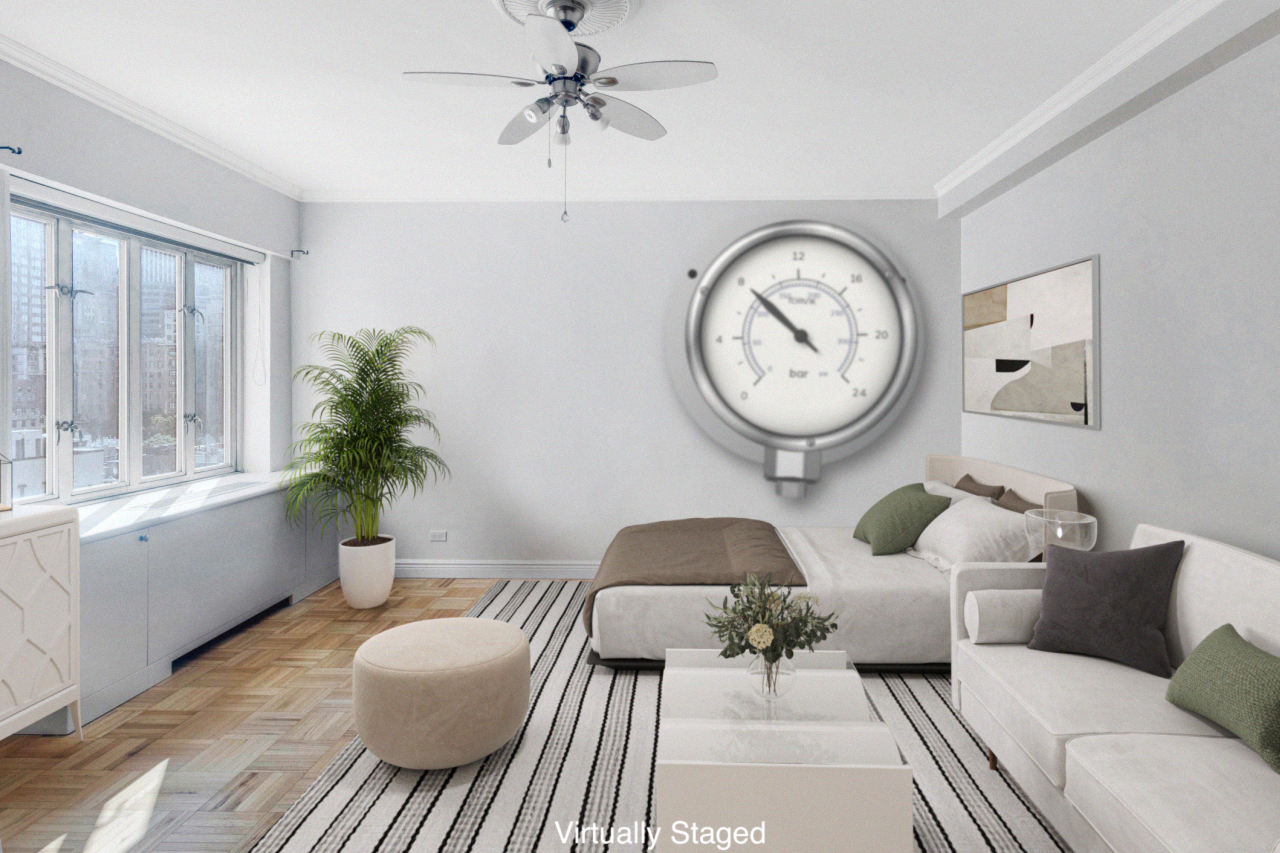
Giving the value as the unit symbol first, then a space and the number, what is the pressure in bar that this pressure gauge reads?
bar 8
